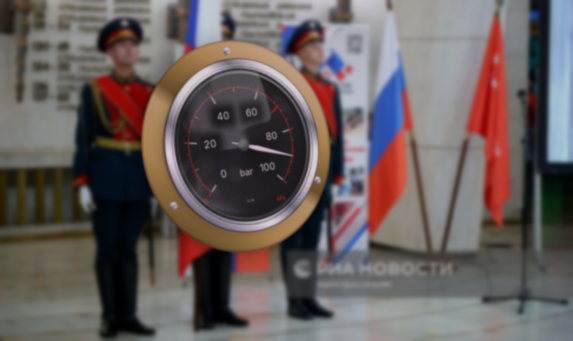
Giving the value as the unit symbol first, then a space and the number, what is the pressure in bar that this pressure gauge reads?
bar 90
